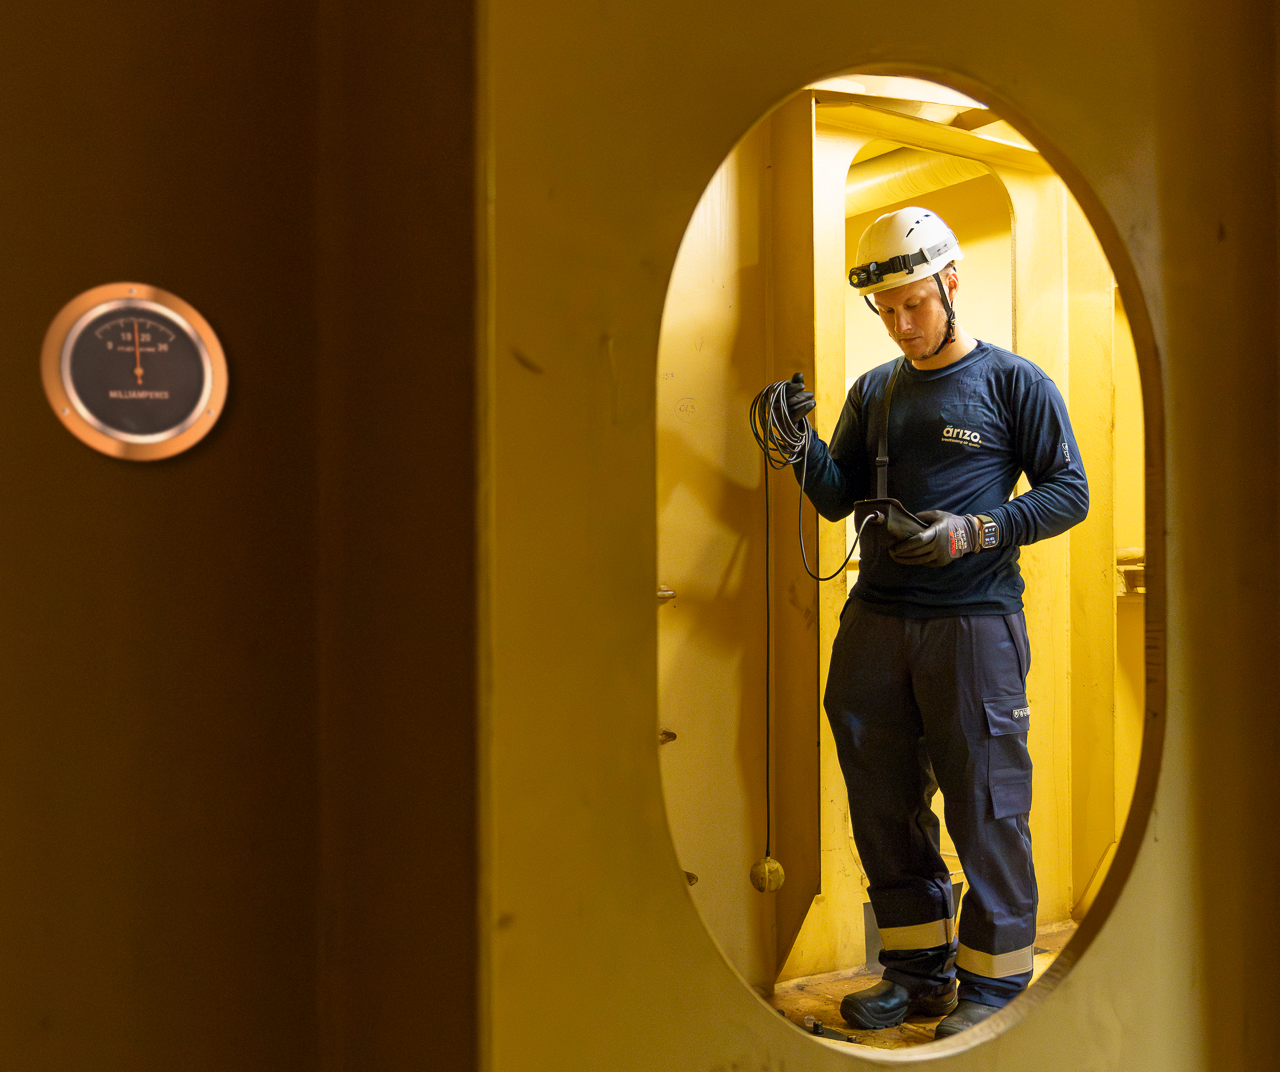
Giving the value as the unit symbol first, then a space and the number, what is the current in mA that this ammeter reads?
mA 15
